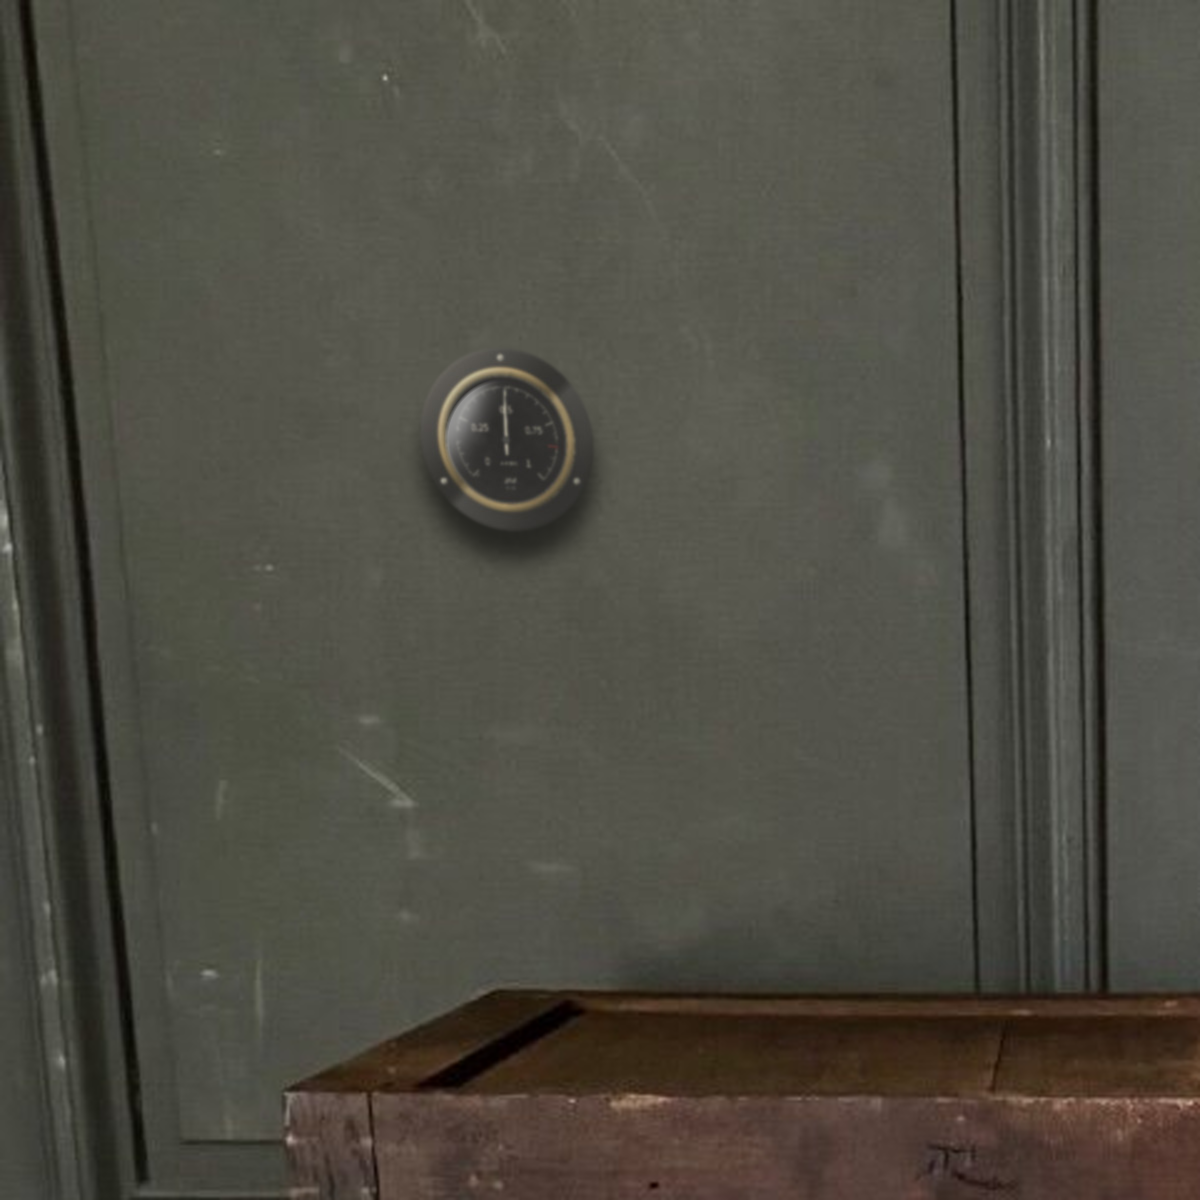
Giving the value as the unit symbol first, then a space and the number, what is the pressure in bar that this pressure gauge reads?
bar 0.5
